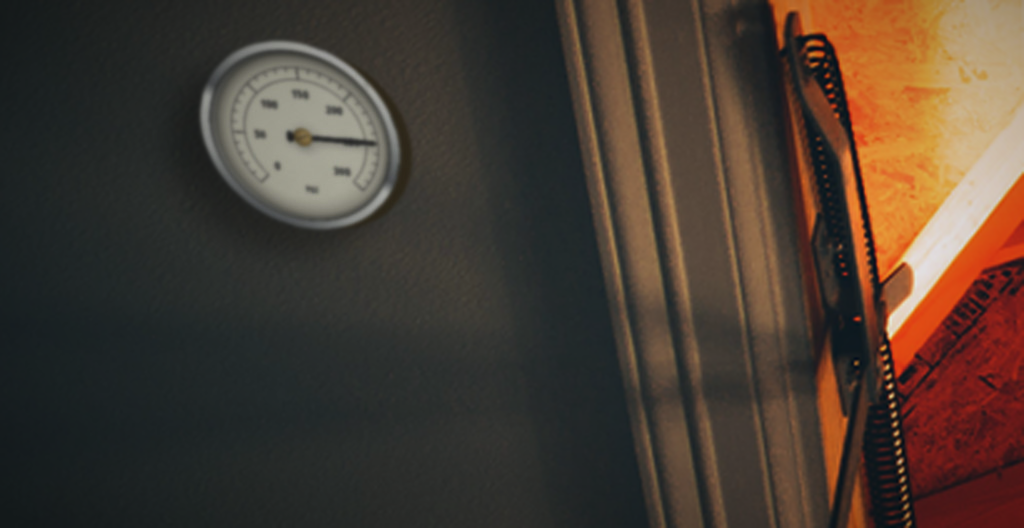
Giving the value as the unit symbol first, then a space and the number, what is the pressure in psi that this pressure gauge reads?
psi 250
